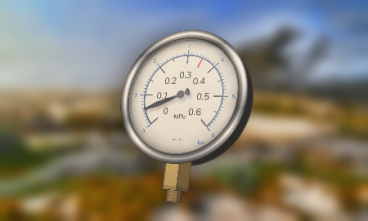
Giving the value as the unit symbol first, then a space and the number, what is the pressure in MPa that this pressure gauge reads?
MPa 0.05
